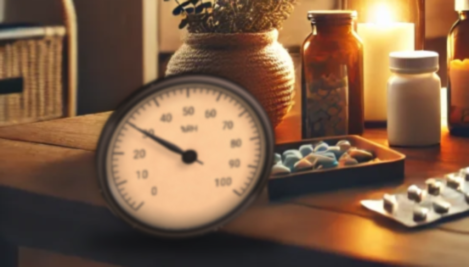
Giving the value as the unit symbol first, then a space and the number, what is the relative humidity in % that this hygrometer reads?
% 30
